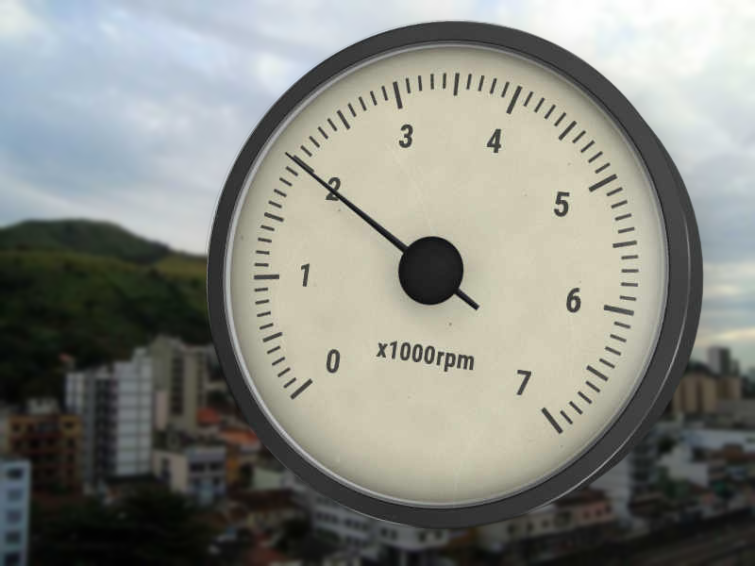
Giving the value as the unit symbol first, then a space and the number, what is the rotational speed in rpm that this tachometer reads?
rpm 2000
